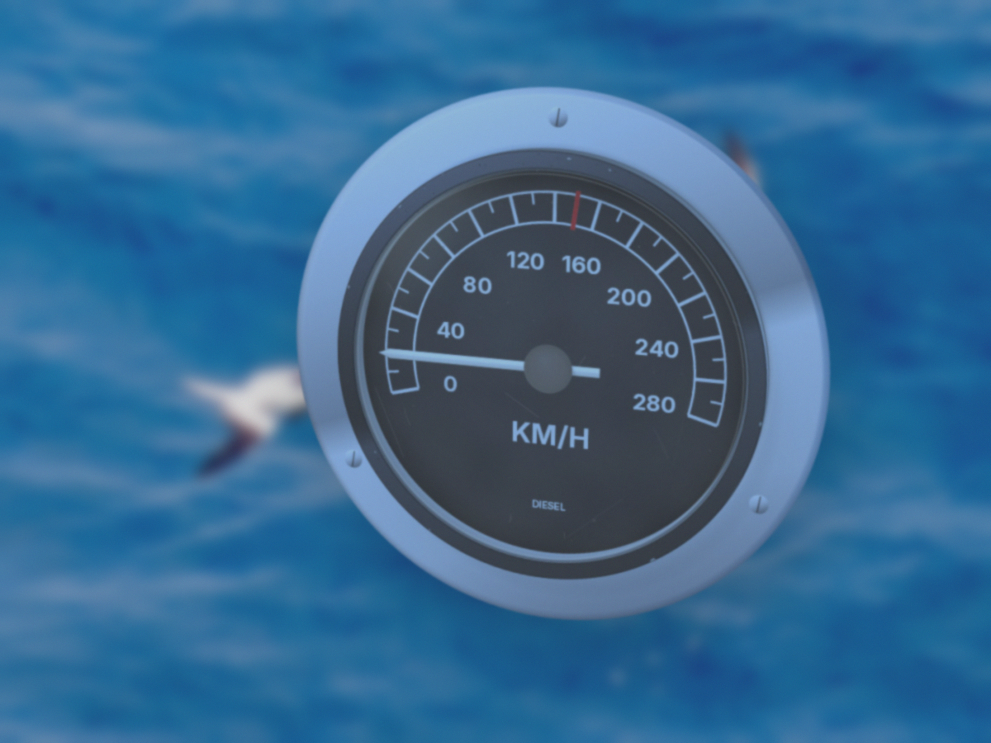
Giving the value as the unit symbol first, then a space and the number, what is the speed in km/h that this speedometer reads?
km/h 20
